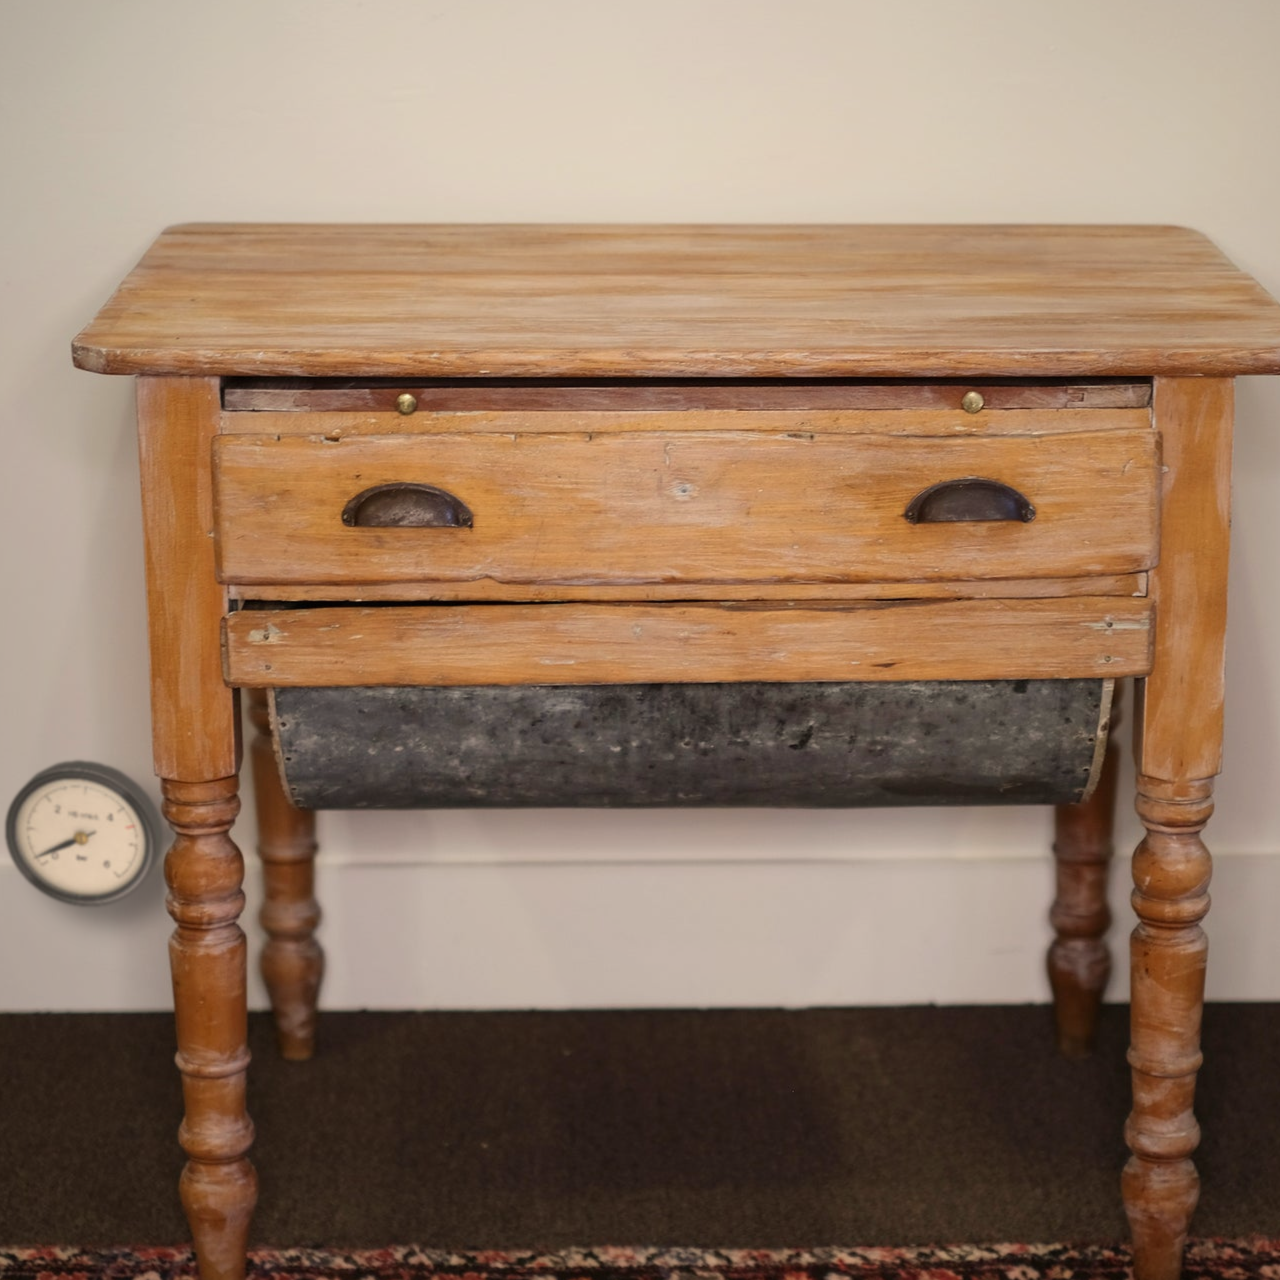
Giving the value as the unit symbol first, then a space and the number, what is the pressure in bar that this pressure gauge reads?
bar 0.25
